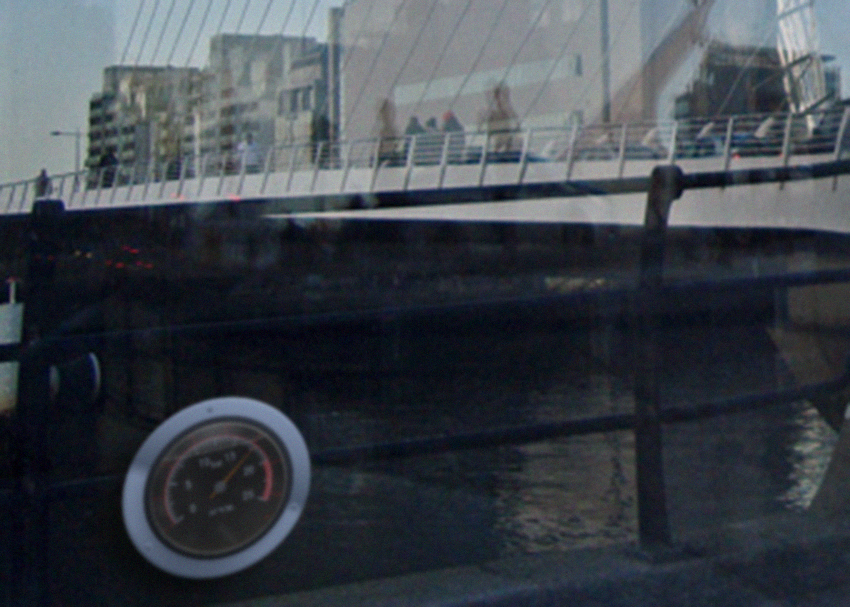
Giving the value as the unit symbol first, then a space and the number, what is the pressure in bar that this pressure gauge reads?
bar 17.5
